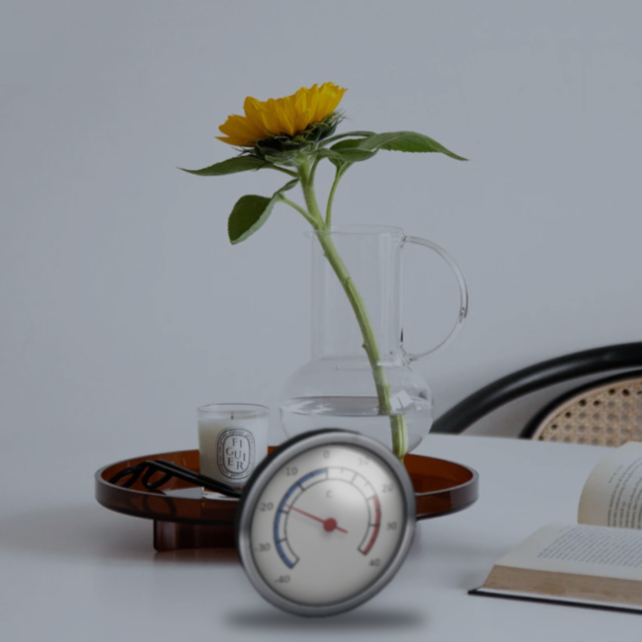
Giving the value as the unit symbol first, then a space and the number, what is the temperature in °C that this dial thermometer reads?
°C -17.5
